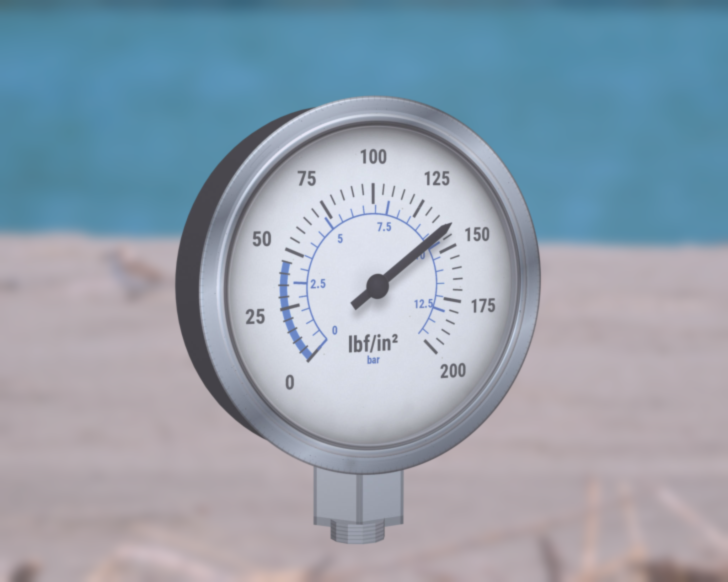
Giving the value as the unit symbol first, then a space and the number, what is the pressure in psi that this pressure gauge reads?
psi 140
